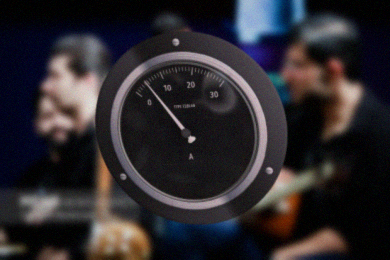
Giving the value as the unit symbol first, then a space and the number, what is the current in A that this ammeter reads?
A 5
